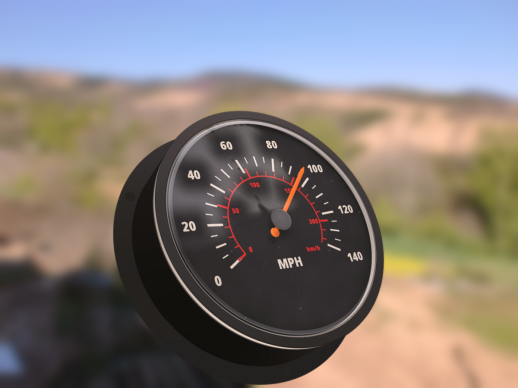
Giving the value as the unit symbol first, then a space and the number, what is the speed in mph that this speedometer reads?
mph 95
